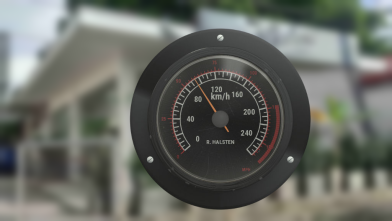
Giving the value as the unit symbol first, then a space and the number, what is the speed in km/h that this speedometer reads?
km/h 95
